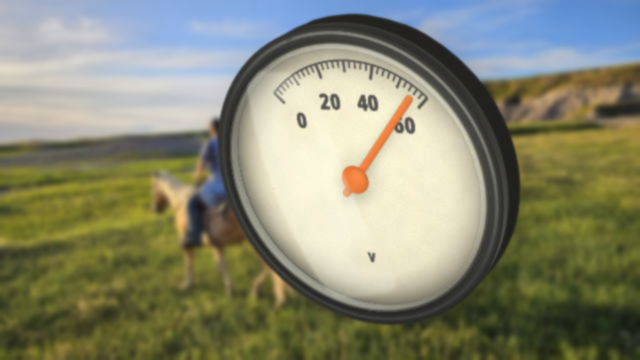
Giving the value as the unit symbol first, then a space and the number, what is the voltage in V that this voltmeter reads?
V 56
